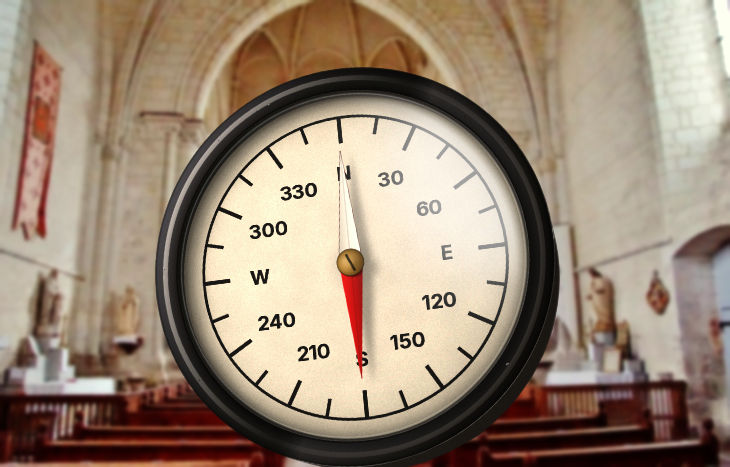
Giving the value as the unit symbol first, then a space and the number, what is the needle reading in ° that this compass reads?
° 180
